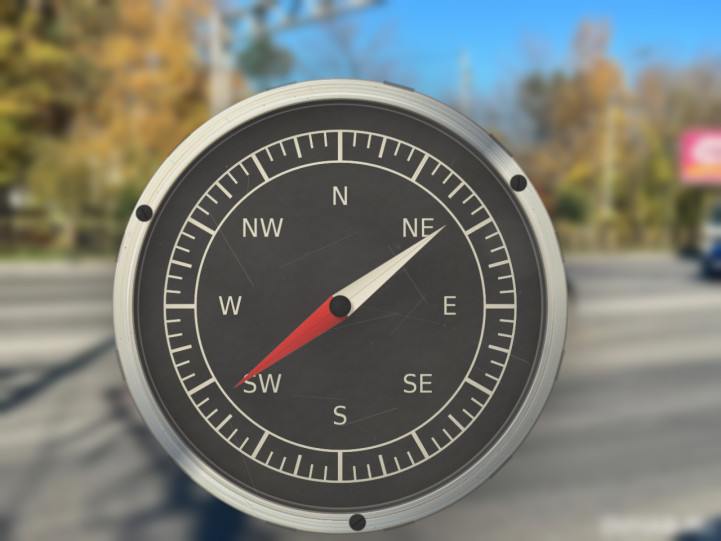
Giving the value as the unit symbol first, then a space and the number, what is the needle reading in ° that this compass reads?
° 232.5
